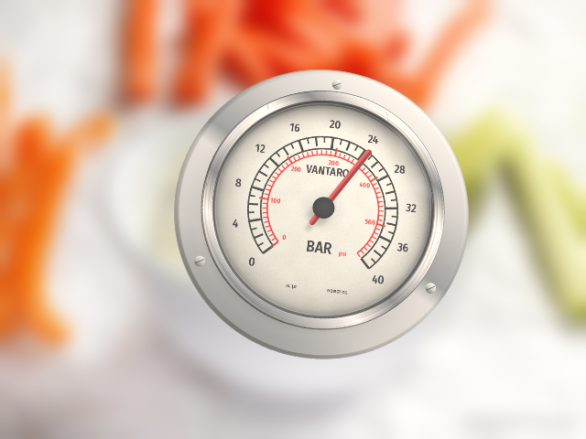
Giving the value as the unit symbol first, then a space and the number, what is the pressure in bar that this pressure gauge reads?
bar 24.5
